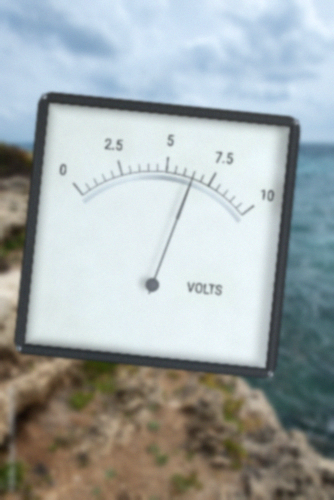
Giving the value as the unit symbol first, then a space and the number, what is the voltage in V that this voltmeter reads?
V 6.5
